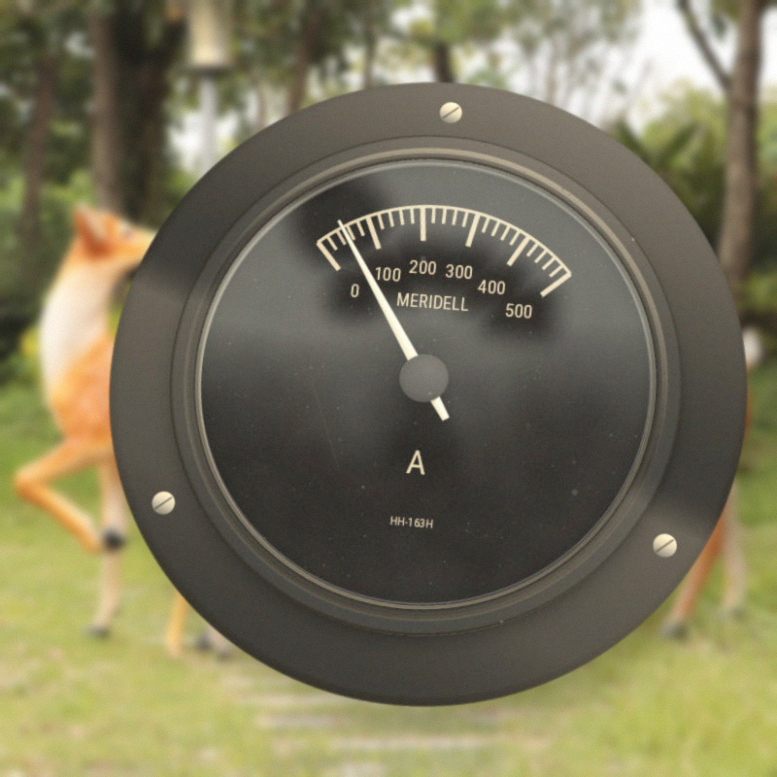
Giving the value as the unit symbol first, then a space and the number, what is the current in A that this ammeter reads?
A 50
